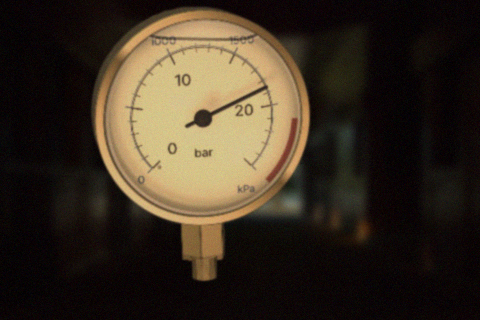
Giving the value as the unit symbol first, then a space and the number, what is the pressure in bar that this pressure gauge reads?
bar 18.5
